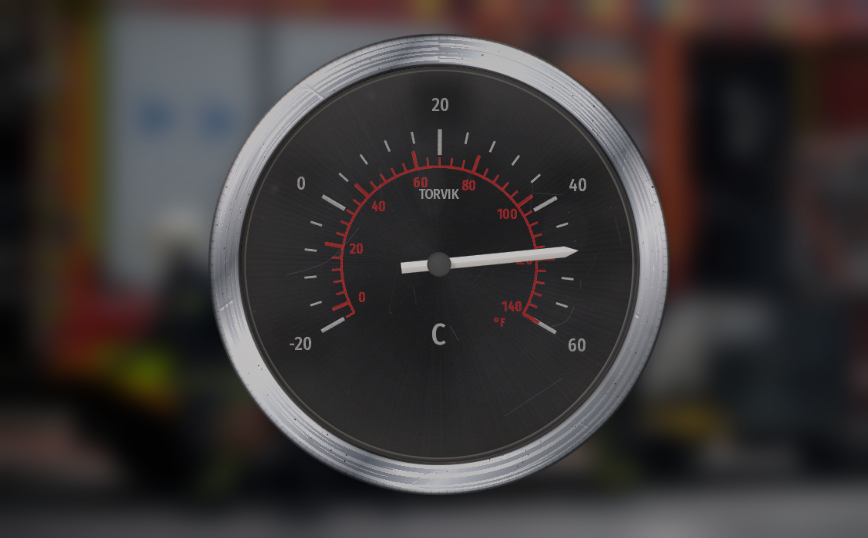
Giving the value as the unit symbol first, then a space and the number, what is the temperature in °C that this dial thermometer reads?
°C 48
